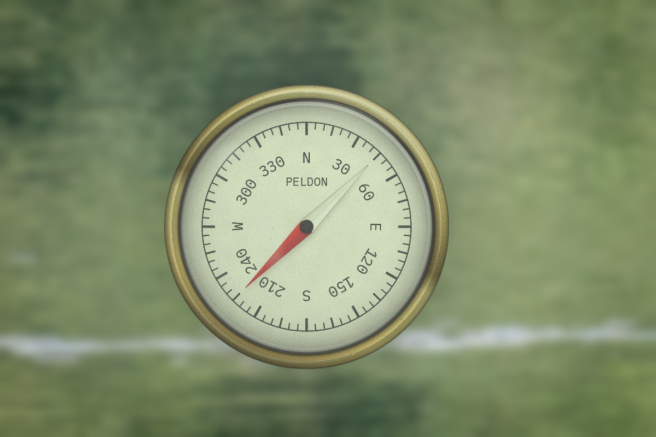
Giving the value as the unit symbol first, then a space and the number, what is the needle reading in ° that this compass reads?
° 225
